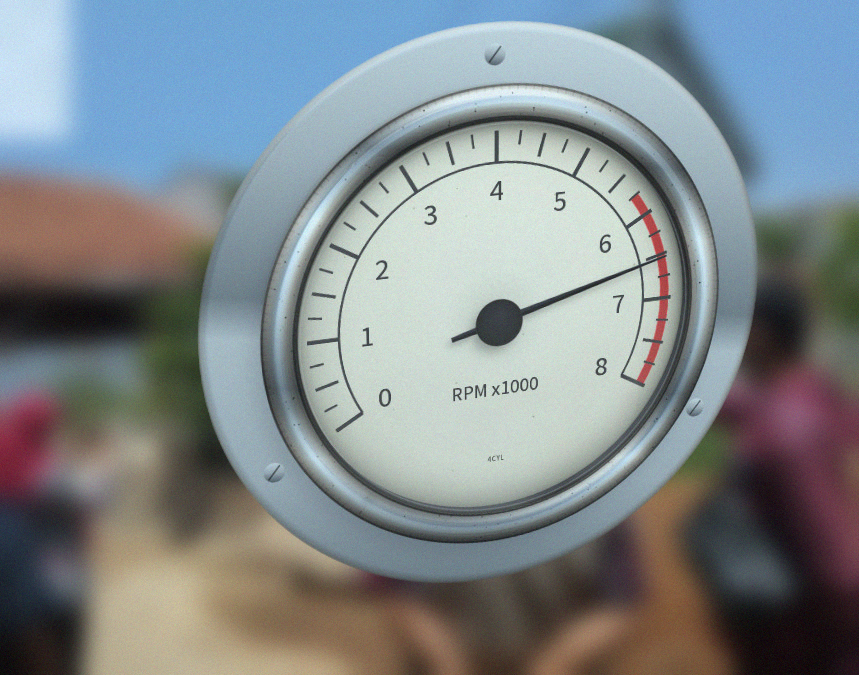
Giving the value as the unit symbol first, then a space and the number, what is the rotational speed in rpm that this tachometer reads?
rpm 6500
